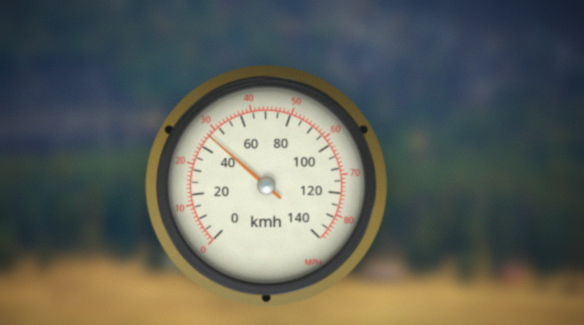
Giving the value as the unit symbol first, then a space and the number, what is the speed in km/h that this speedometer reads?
km/h 45
